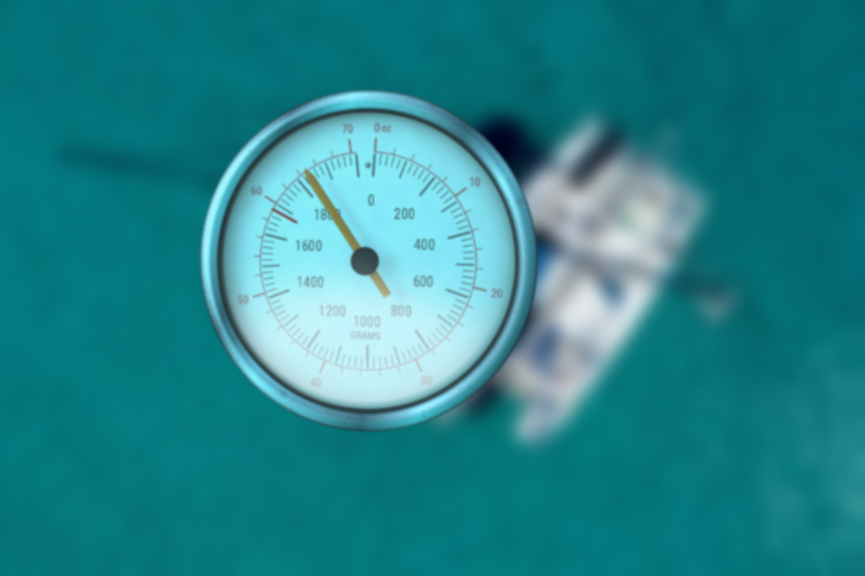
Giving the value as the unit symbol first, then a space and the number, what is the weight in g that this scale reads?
g 1840
